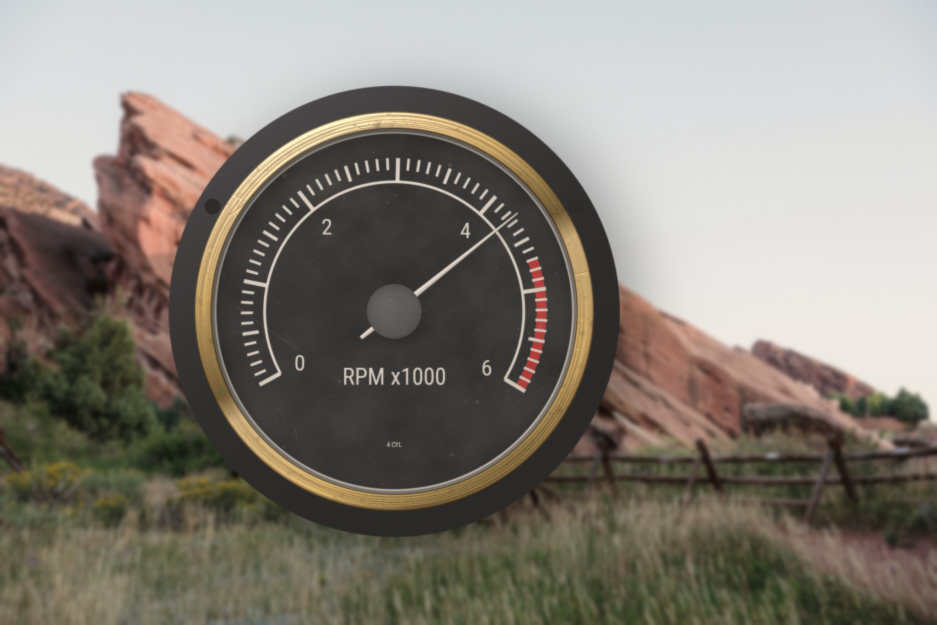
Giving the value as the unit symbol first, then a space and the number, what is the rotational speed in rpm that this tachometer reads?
rpm 4250
